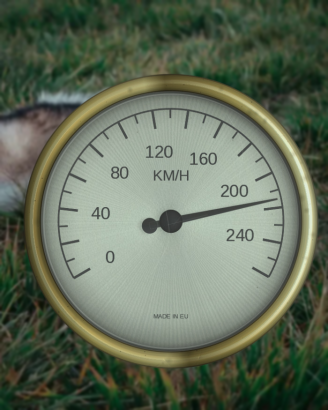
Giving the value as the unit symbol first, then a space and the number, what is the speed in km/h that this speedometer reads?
km/h 215
